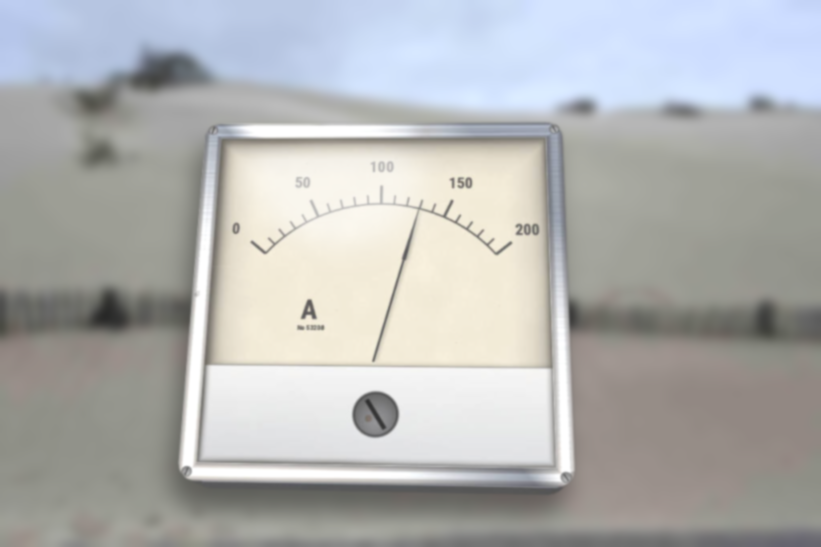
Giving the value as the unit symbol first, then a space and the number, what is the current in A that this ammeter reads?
A 130
